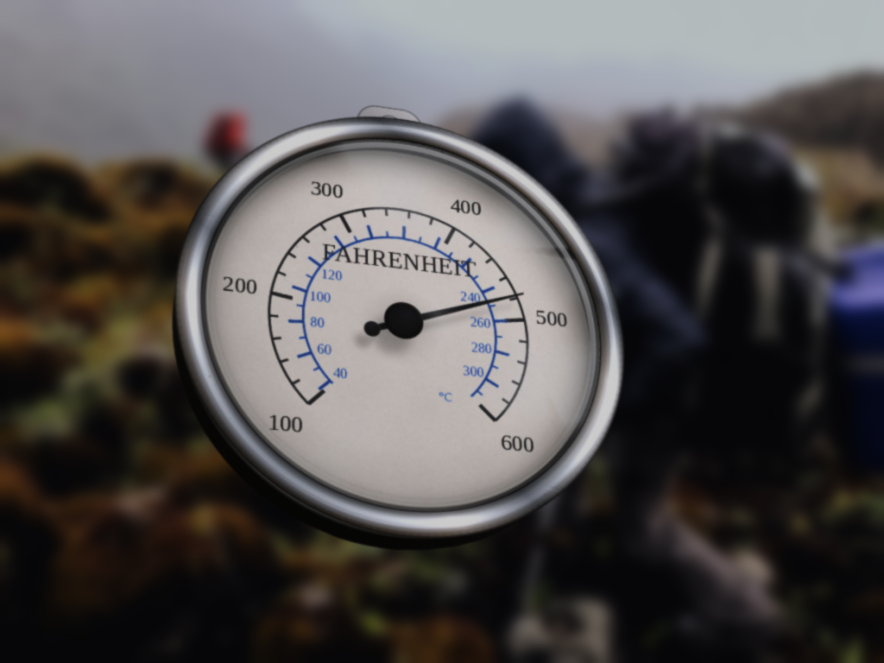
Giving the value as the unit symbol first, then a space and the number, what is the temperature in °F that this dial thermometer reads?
°F 480
